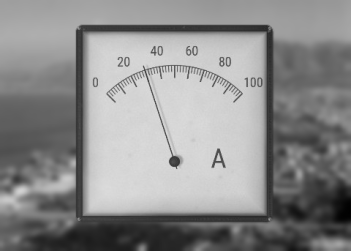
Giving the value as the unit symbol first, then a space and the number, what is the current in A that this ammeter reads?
A 30
